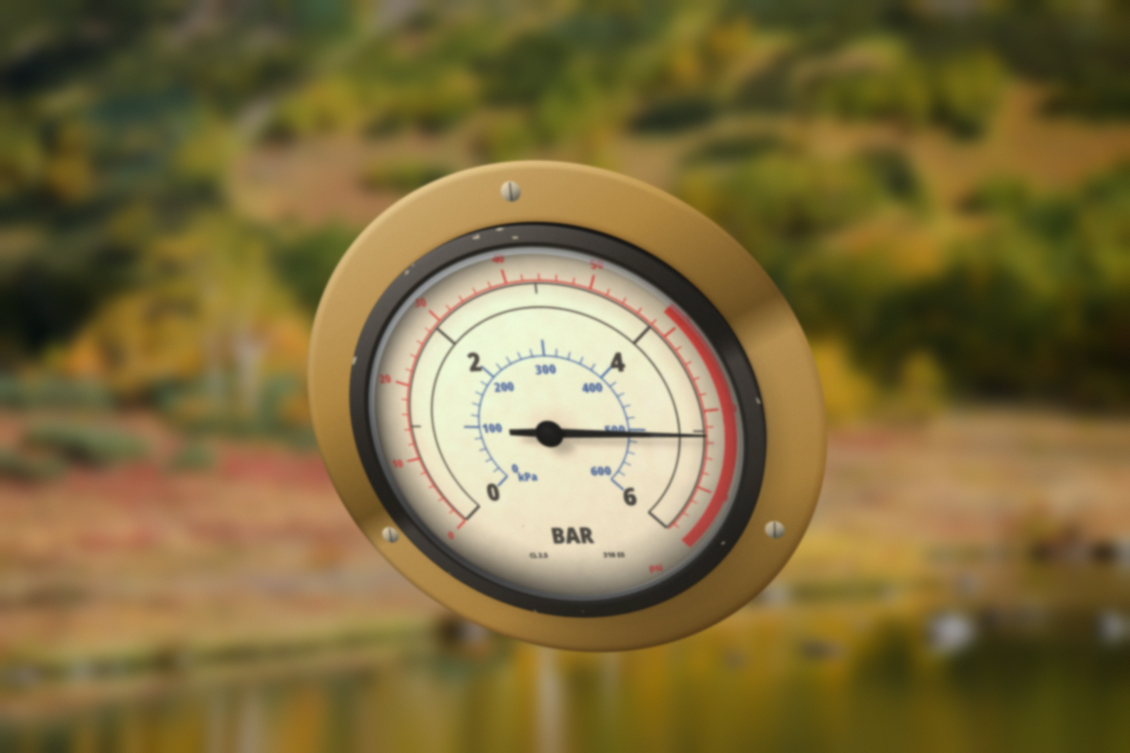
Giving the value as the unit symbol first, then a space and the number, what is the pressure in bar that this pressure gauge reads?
bar 5
